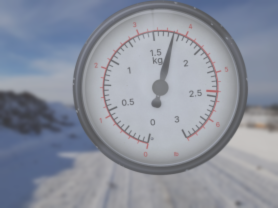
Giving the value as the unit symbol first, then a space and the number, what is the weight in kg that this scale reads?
kg 1.7
